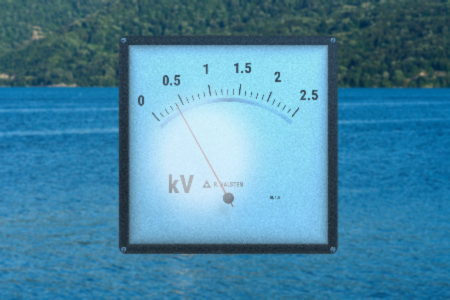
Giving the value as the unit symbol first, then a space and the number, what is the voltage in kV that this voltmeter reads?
kV 0.4
